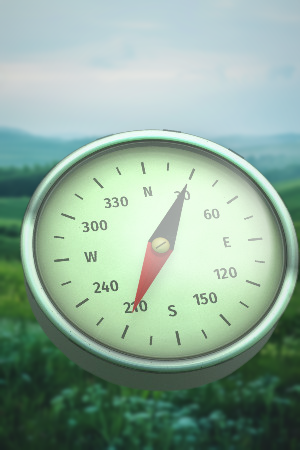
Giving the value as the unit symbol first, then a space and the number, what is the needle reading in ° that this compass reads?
° 210
